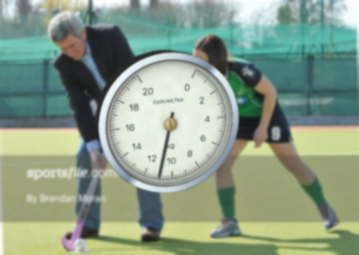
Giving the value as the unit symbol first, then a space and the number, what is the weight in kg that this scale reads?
kg 11
